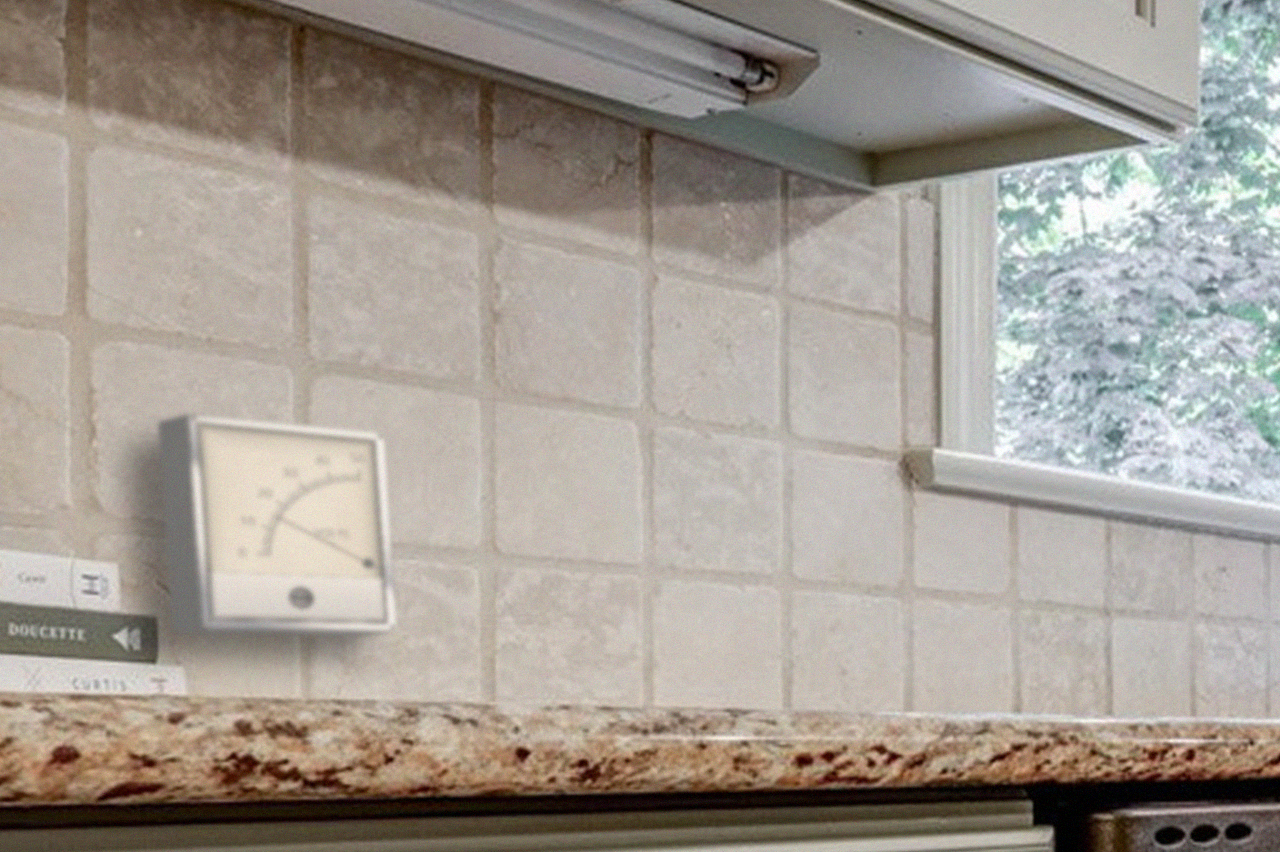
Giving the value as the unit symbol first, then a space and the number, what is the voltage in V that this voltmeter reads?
V 15
